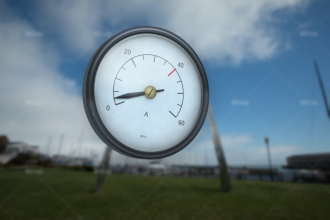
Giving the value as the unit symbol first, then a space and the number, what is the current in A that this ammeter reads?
A 2.5
